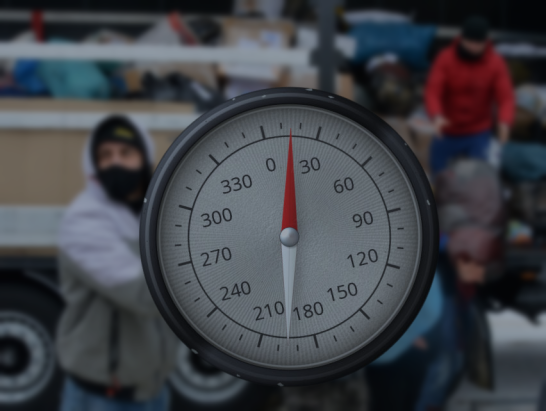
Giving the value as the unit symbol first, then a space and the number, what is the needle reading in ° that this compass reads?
° 15
